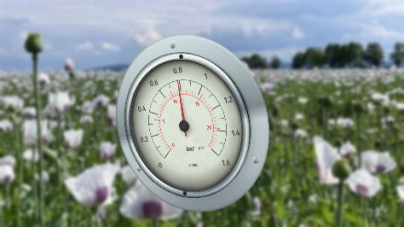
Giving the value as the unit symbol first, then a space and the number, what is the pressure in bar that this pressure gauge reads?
bar 0.8
